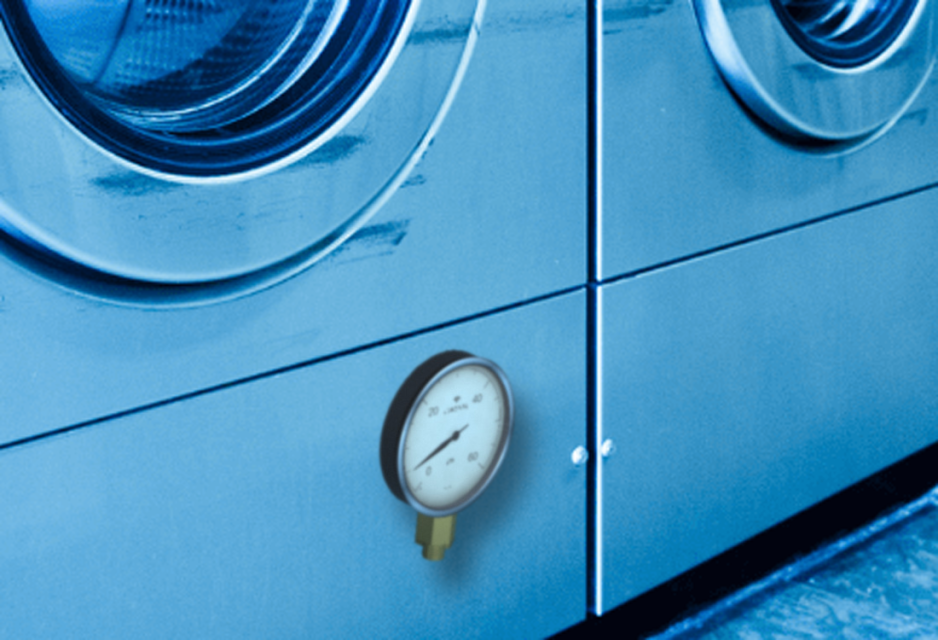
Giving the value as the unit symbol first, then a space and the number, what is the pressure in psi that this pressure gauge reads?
psi 5
